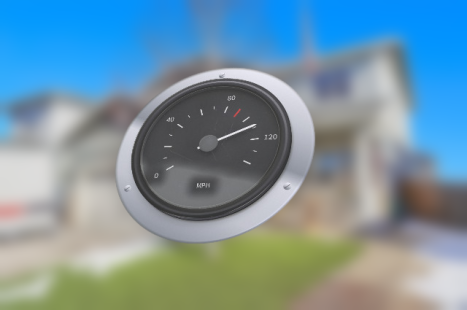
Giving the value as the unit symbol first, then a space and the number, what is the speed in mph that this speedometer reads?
mph 110
